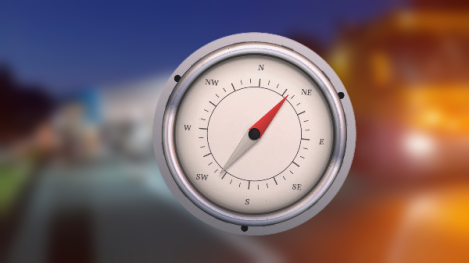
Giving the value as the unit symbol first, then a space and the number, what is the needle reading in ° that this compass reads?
° 35
